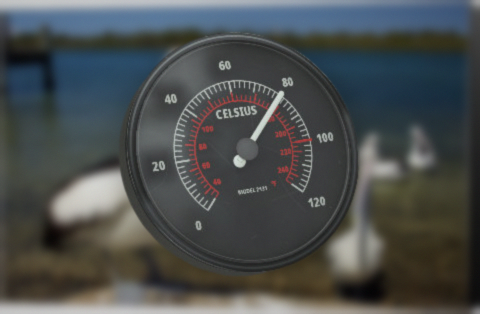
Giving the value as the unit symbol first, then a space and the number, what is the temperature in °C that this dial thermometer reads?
°C 80
